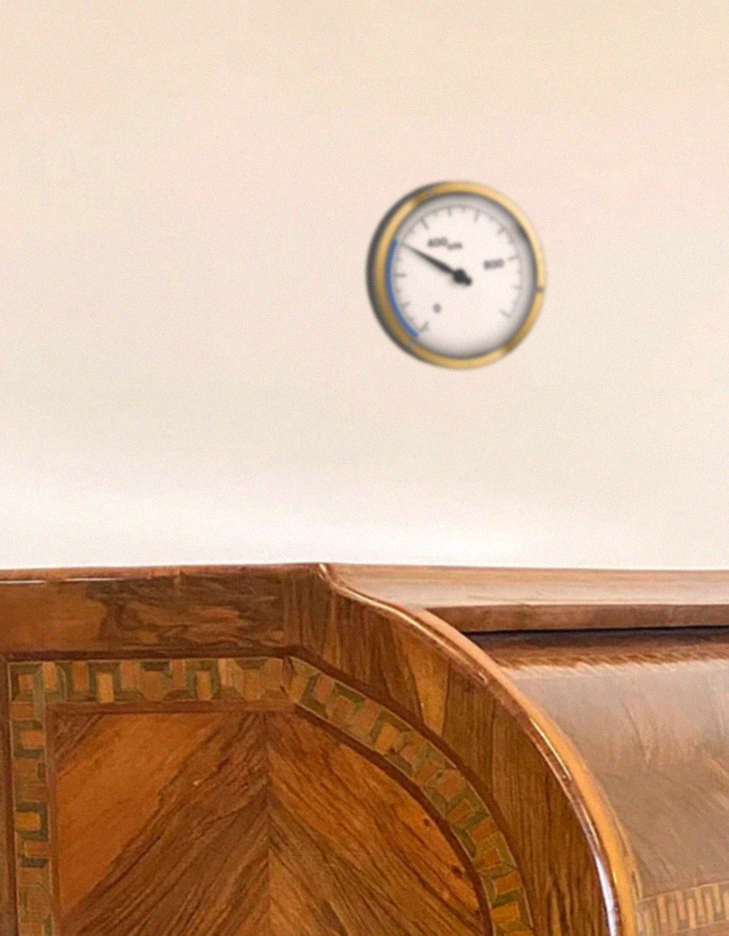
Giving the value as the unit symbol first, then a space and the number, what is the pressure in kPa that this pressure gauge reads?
kPa 300
